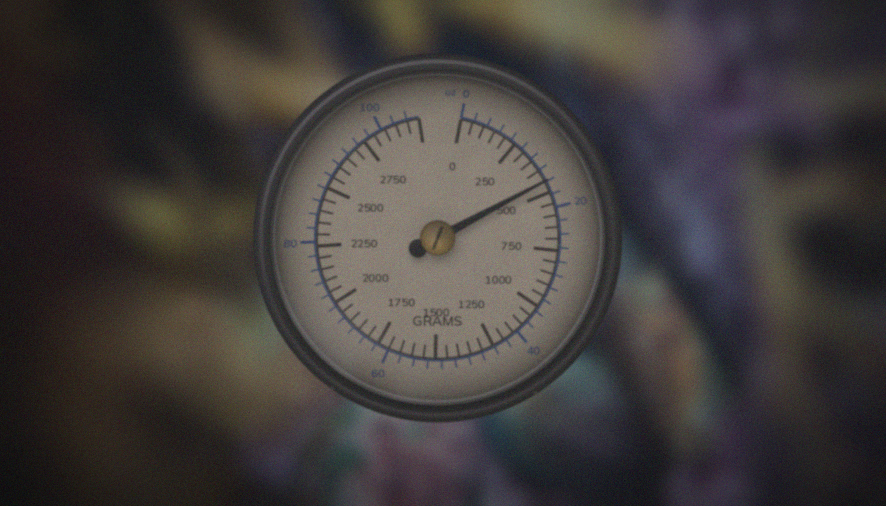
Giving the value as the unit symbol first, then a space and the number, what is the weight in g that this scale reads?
g 450
